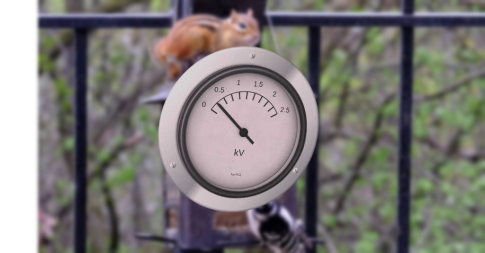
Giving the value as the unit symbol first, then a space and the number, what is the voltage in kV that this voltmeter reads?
kV 0.25
